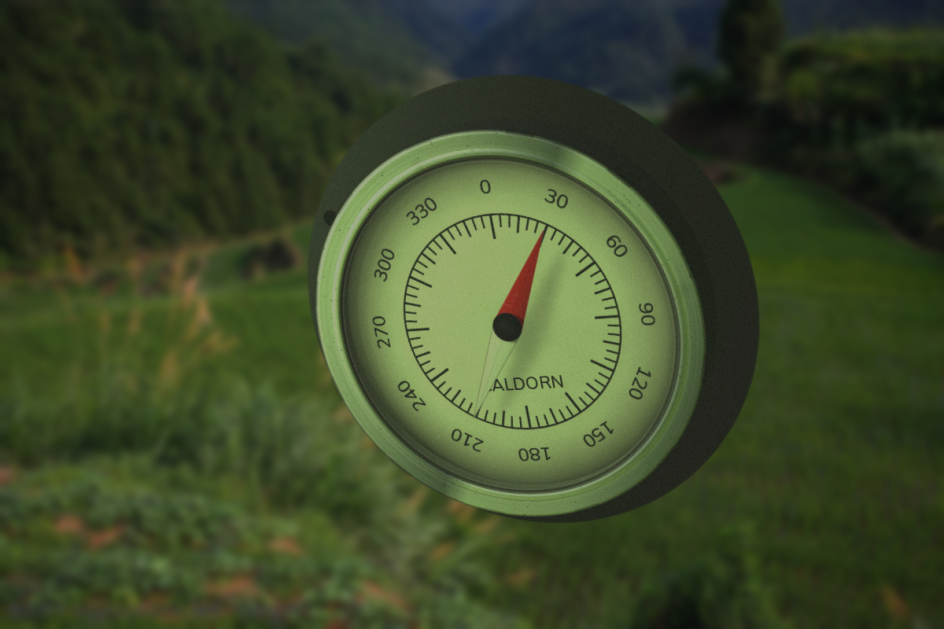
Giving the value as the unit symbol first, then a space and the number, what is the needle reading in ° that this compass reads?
° 30
